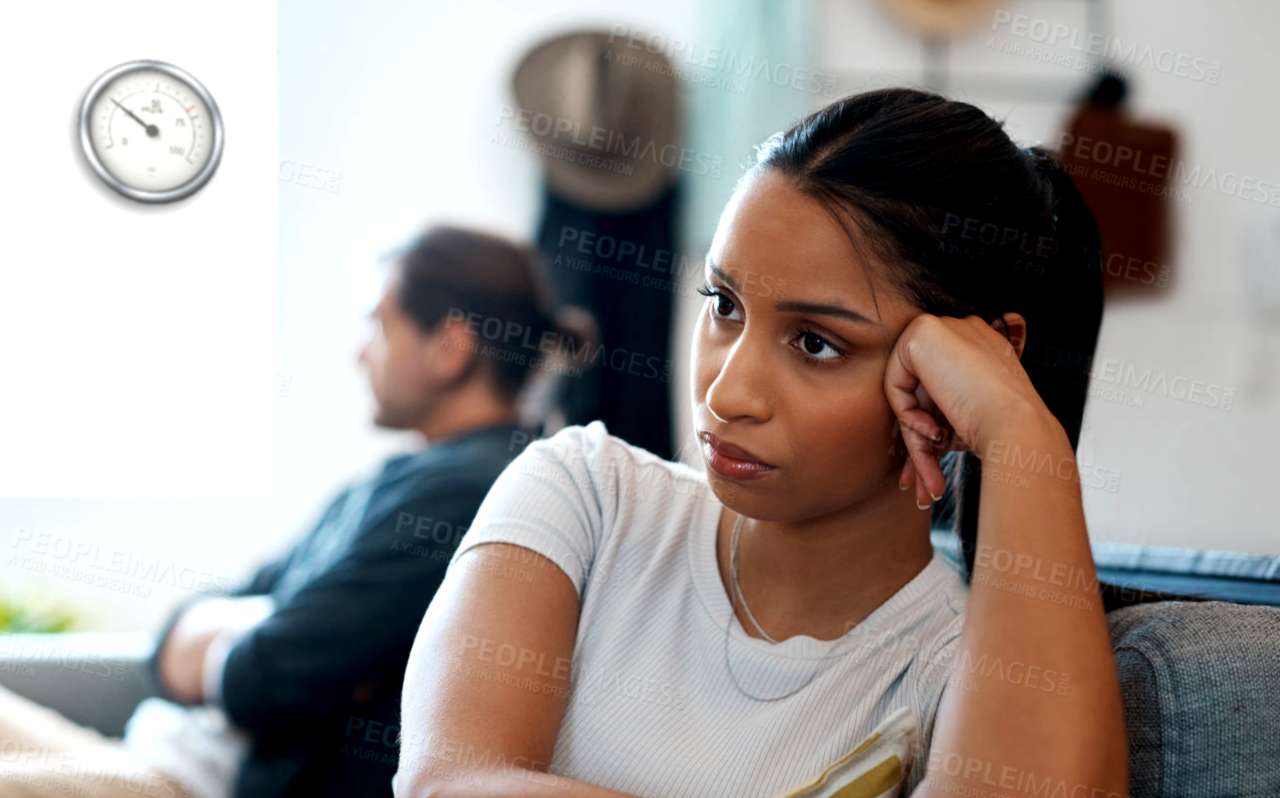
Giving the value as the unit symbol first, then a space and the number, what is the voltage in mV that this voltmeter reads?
mV 25
